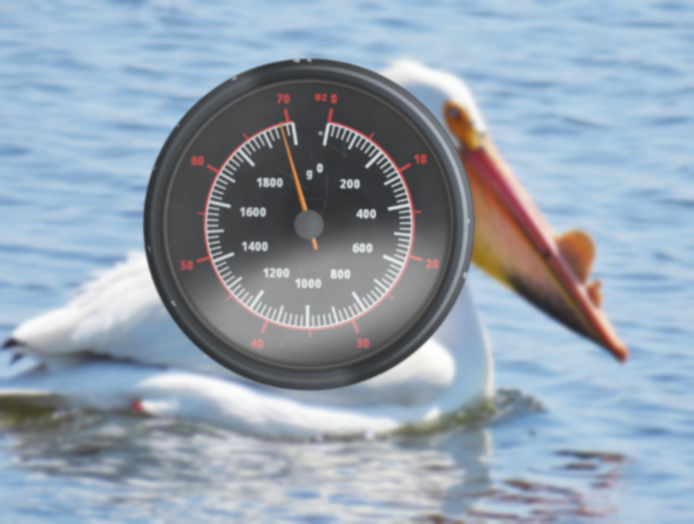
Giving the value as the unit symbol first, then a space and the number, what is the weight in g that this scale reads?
g 1960
